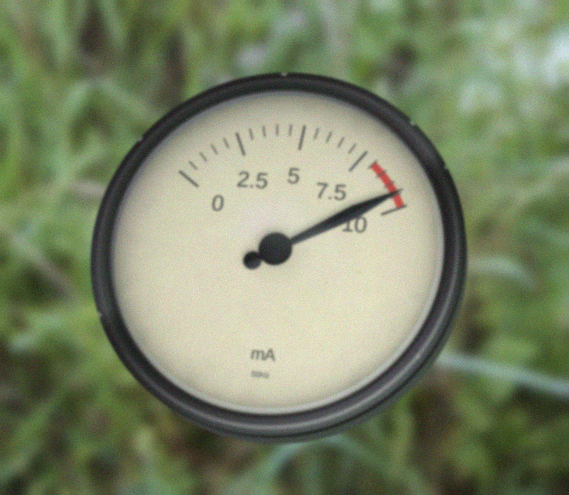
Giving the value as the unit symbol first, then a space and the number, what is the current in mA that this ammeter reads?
mA 9.5
